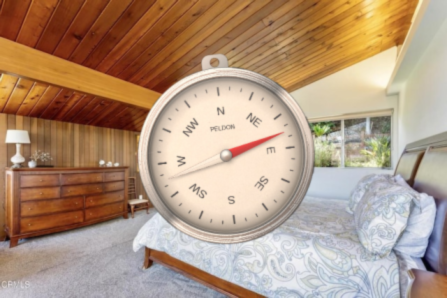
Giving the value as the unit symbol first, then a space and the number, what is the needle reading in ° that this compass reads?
° 75
